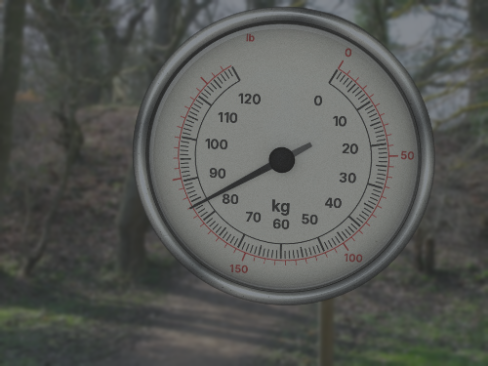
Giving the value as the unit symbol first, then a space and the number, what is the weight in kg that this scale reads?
kg 84
